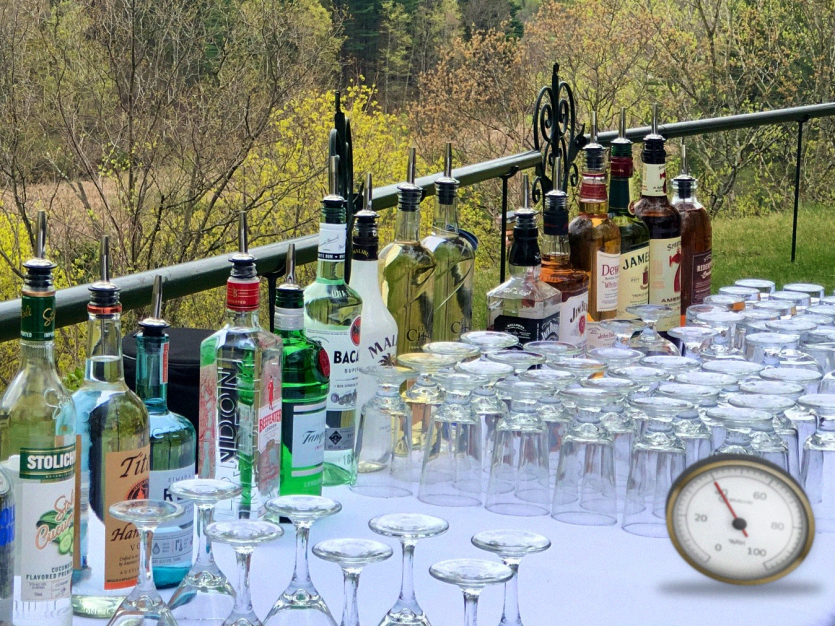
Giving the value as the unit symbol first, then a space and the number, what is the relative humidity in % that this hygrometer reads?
% 40
